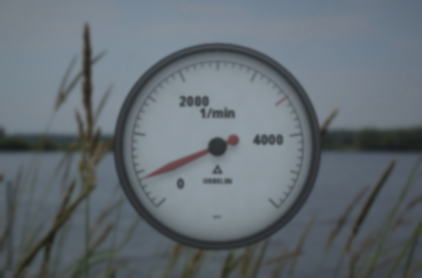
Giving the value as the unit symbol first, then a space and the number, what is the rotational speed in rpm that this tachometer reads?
rpm 400
